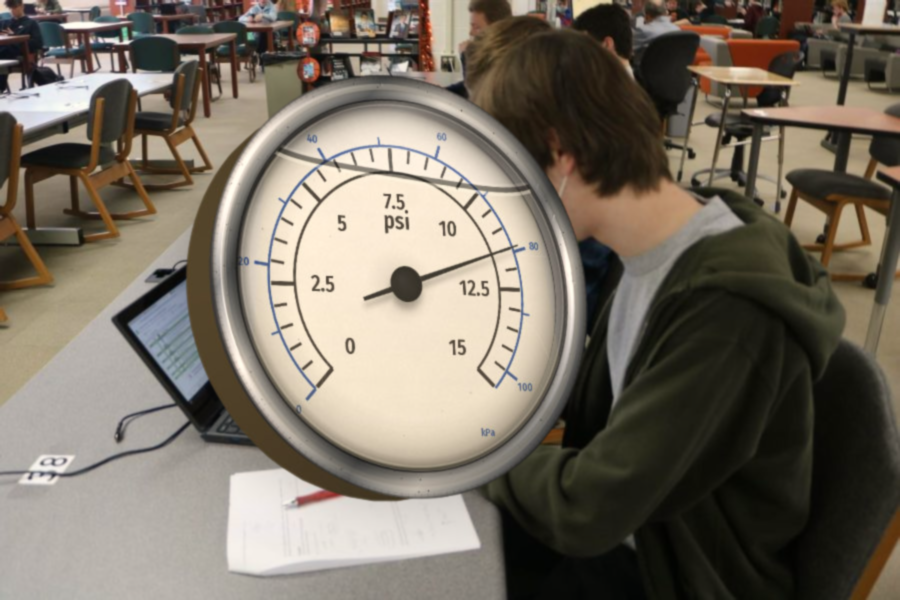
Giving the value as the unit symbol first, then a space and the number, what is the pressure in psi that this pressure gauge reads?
psi 11.5
